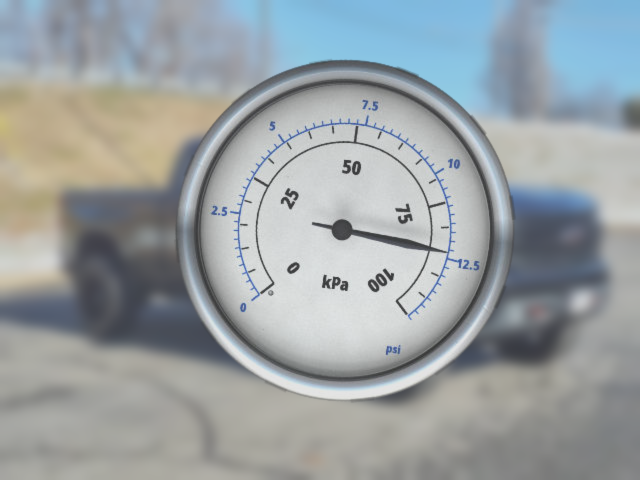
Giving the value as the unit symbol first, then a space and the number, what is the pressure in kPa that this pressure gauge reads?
kPa 85
